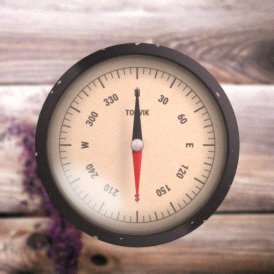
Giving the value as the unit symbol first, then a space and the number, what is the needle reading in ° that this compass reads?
° 180
